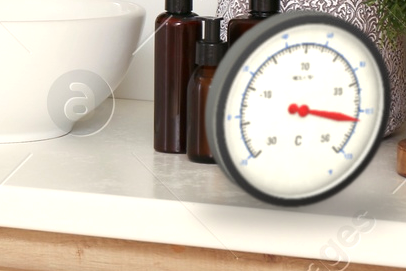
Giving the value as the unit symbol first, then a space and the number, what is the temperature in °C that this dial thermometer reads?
°C 40
